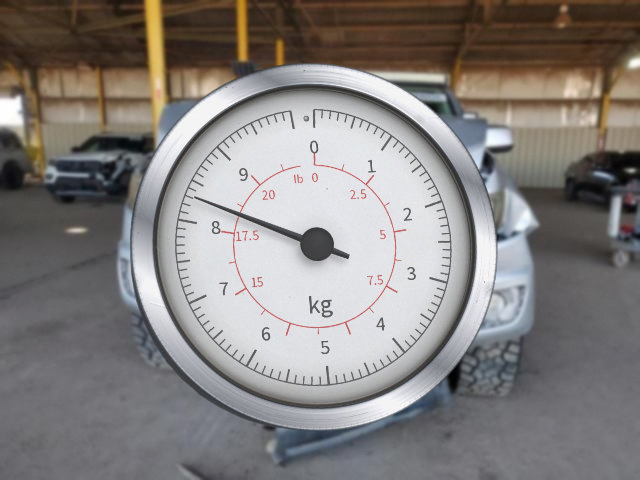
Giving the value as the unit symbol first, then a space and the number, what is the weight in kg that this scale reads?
kg 8.3
